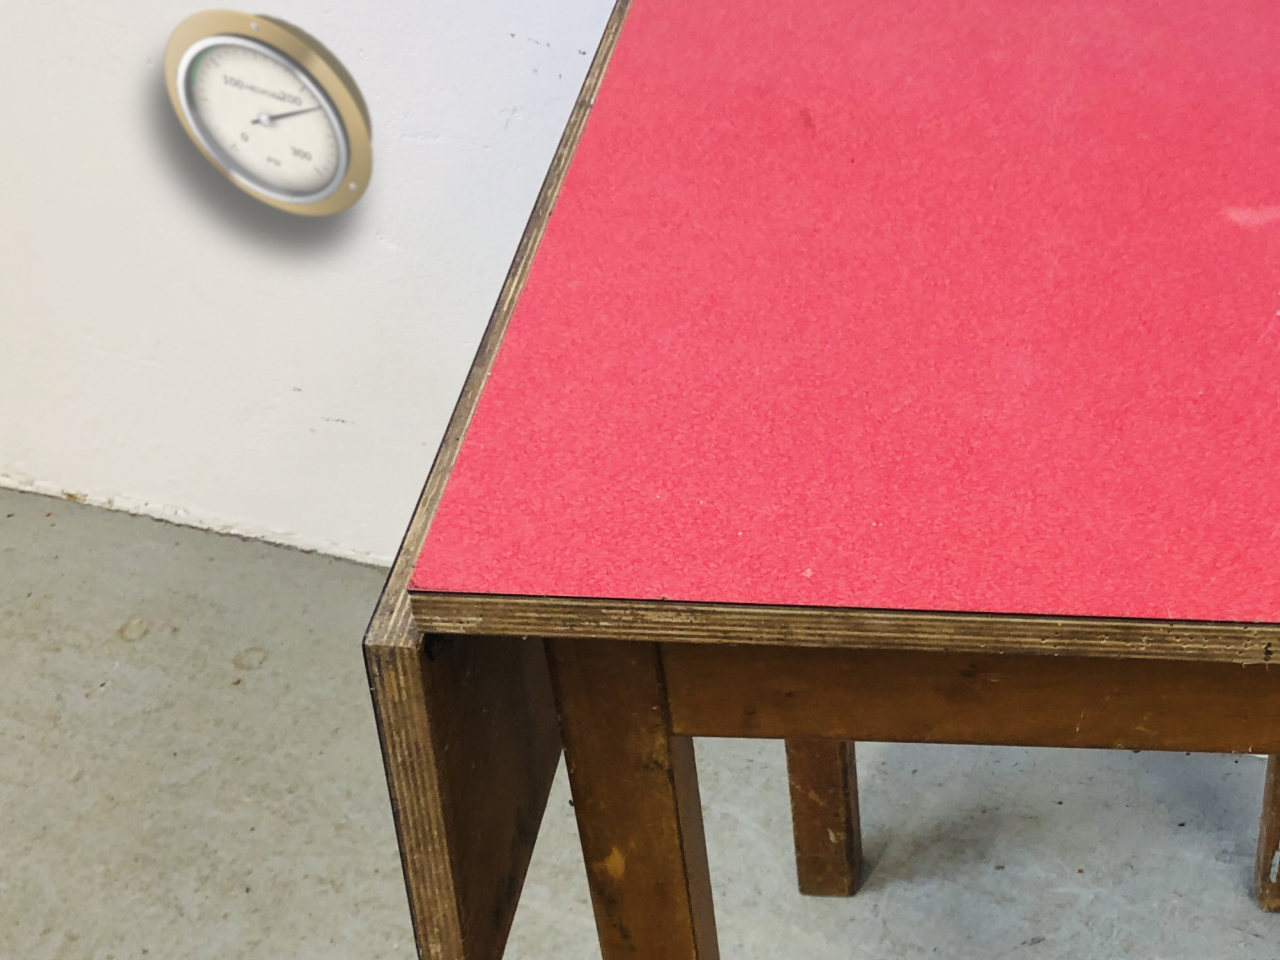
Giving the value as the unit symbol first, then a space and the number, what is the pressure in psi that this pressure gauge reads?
psi 220
